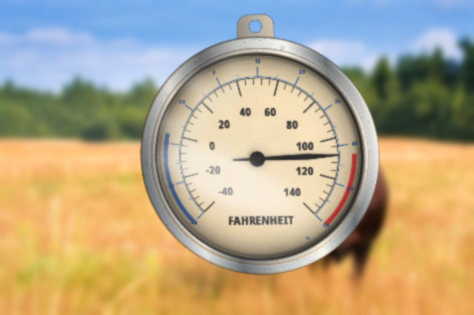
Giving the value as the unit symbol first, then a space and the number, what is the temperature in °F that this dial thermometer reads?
°F 108
